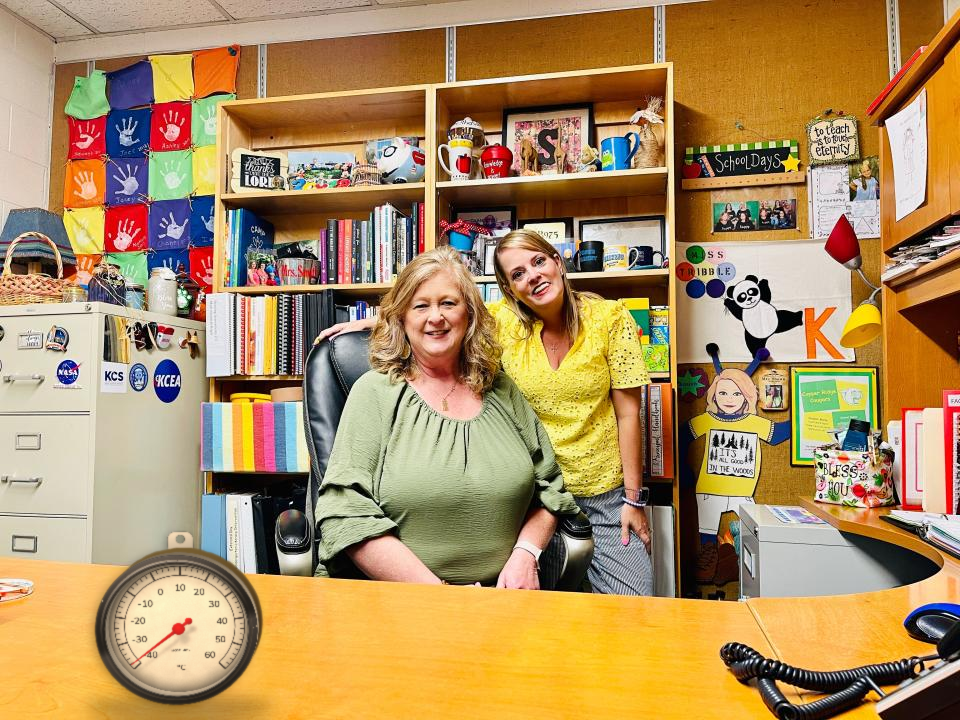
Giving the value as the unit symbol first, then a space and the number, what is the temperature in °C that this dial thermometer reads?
°C -38
